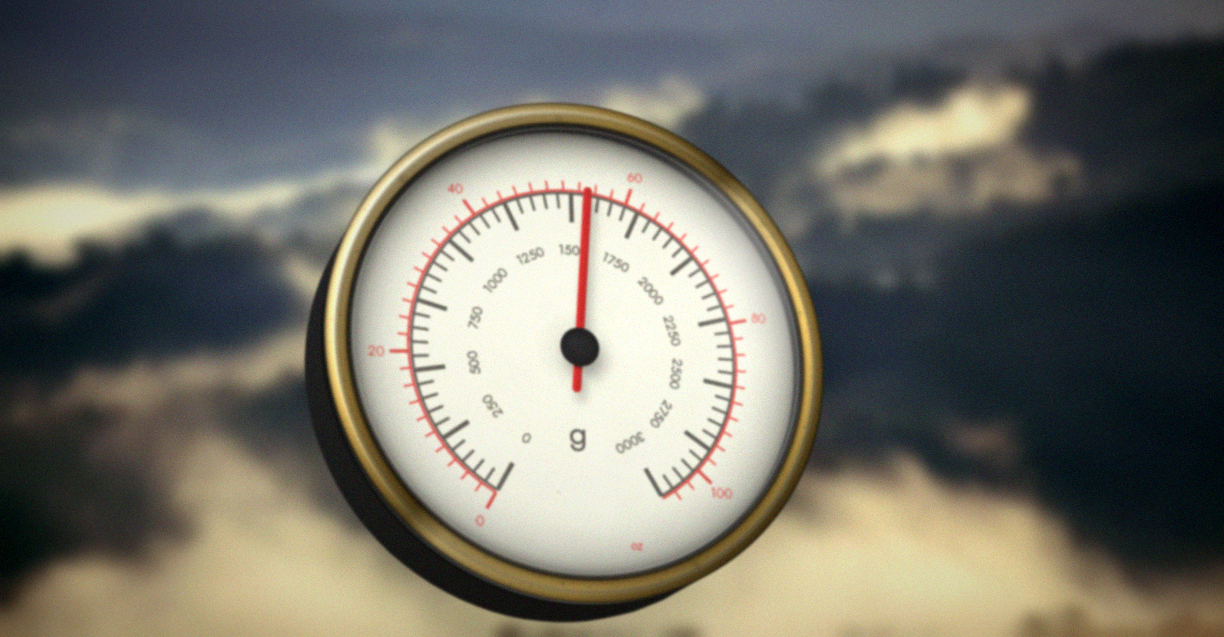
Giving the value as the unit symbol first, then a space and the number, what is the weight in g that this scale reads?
g 1550
